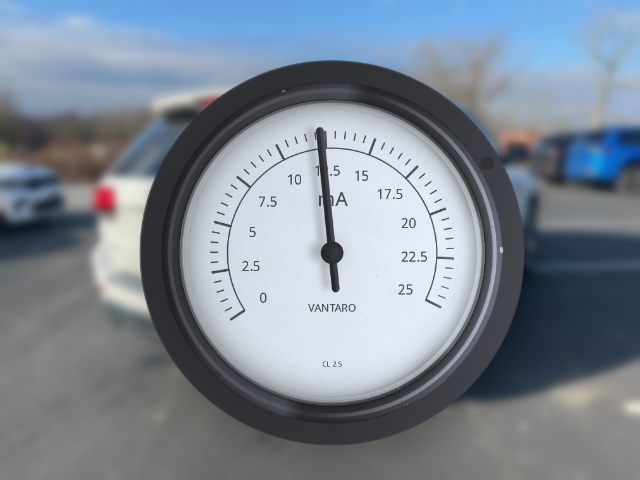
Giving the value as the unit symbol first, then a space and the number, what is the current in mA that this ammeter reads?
mA 12.25
